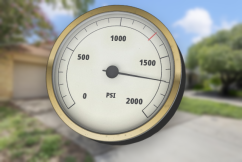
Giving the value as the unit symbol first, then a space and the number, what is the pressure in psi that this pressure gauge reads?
psi 1700
